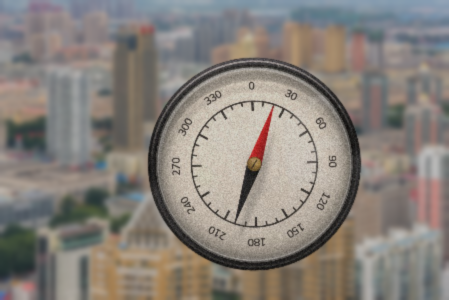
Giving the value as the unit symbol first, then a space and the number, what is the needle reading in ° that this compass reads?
° 20
